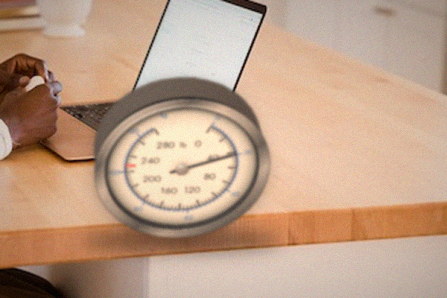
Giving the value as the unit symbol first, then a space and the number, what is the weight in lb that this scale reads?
lb 40
